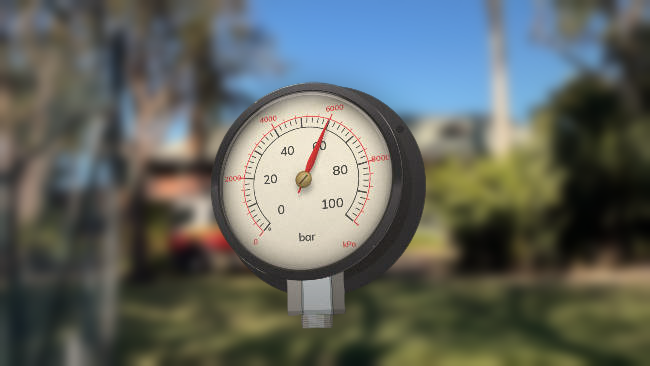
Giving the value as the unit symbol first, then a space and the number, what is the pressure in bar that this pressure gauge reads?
bar 60
